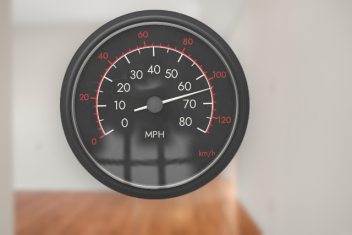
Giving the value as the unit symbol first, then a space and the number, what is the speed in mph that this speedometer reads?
mph 65
